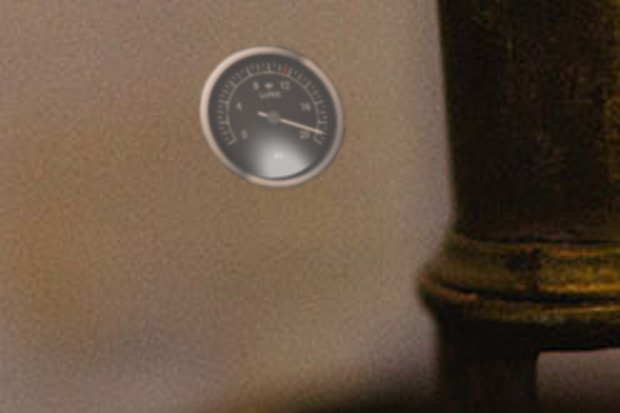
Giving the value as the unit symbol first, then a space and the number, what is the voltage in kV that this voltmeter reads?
kV 19
